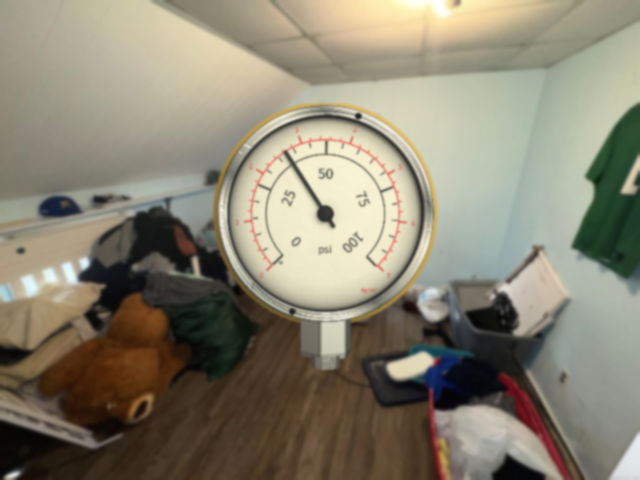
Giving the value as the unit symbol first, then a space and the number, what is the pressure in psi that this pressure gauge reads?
psi 37.5
